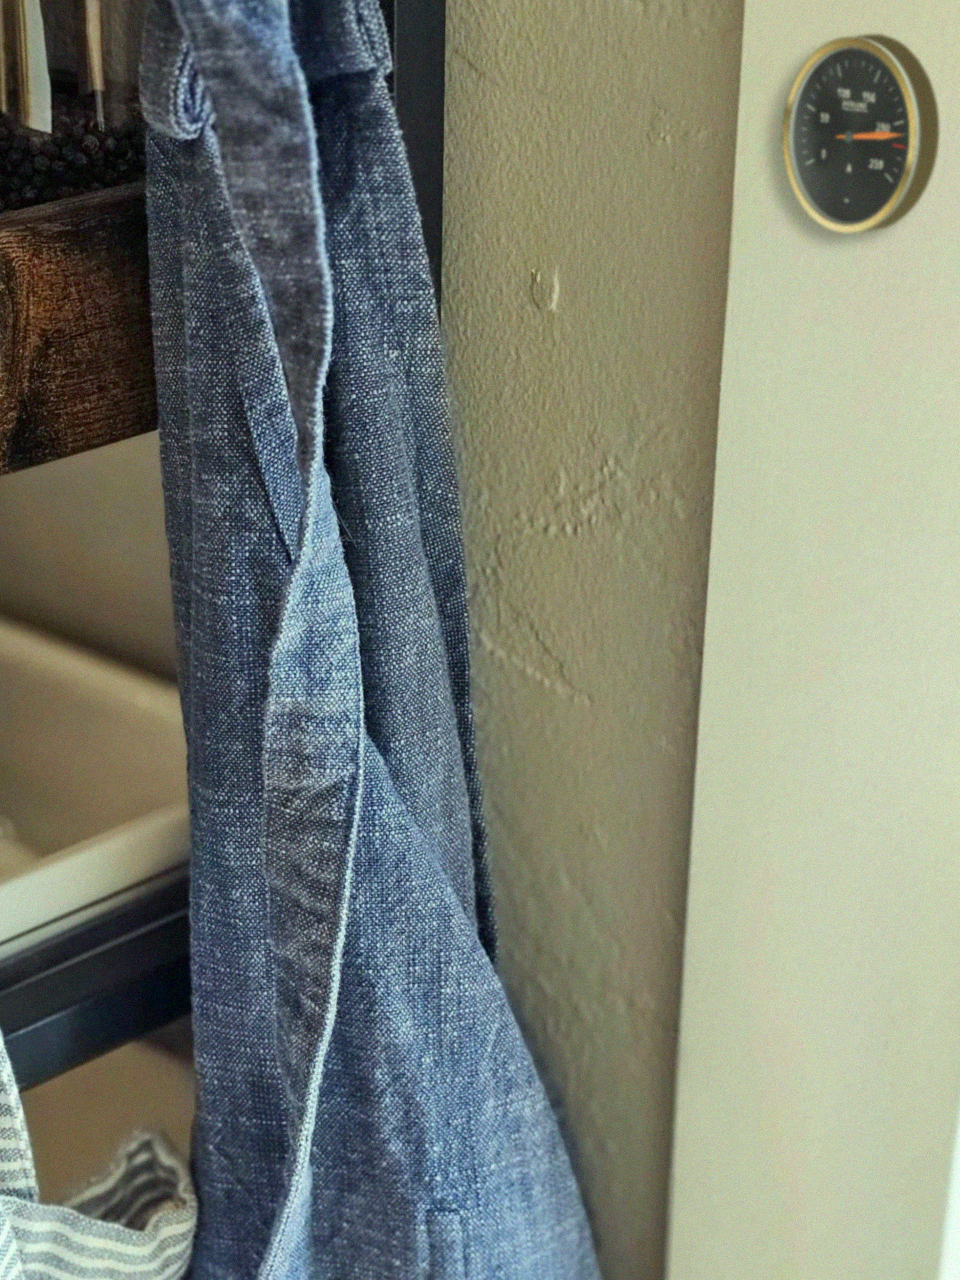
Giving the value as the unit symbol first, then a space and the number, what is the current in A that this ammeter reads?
A 210
